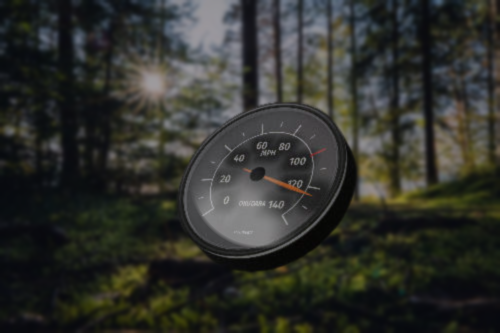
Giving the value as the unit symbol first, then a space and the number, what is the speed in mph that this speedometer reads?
mph 125
